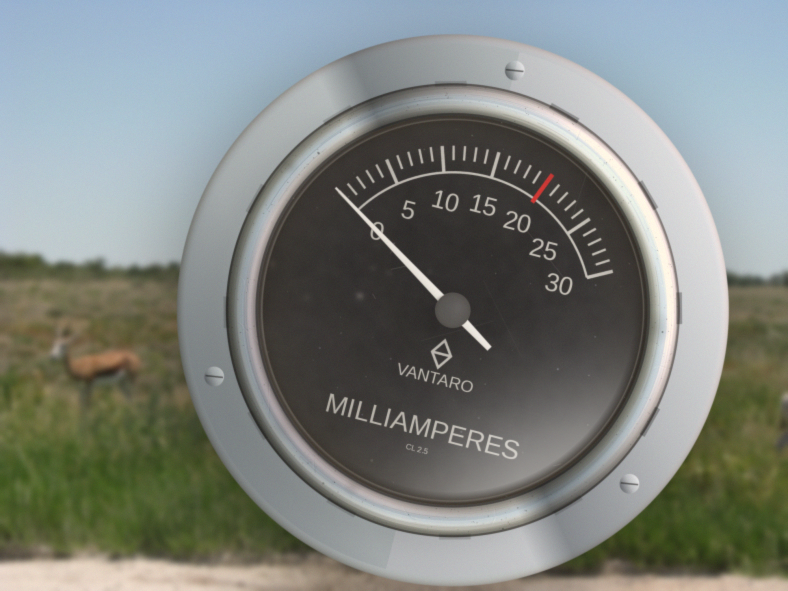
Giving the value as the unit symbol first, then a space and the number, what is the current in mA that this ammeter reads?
mA 0
